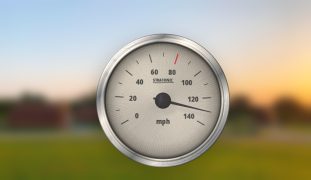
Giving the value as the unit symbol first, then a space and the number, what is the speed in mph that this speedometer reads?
mph 130
